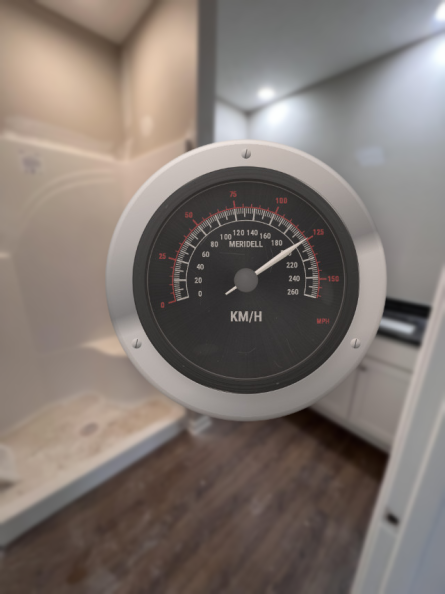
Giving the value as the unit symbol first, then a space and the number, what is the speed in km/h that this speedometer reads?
km/h 200
